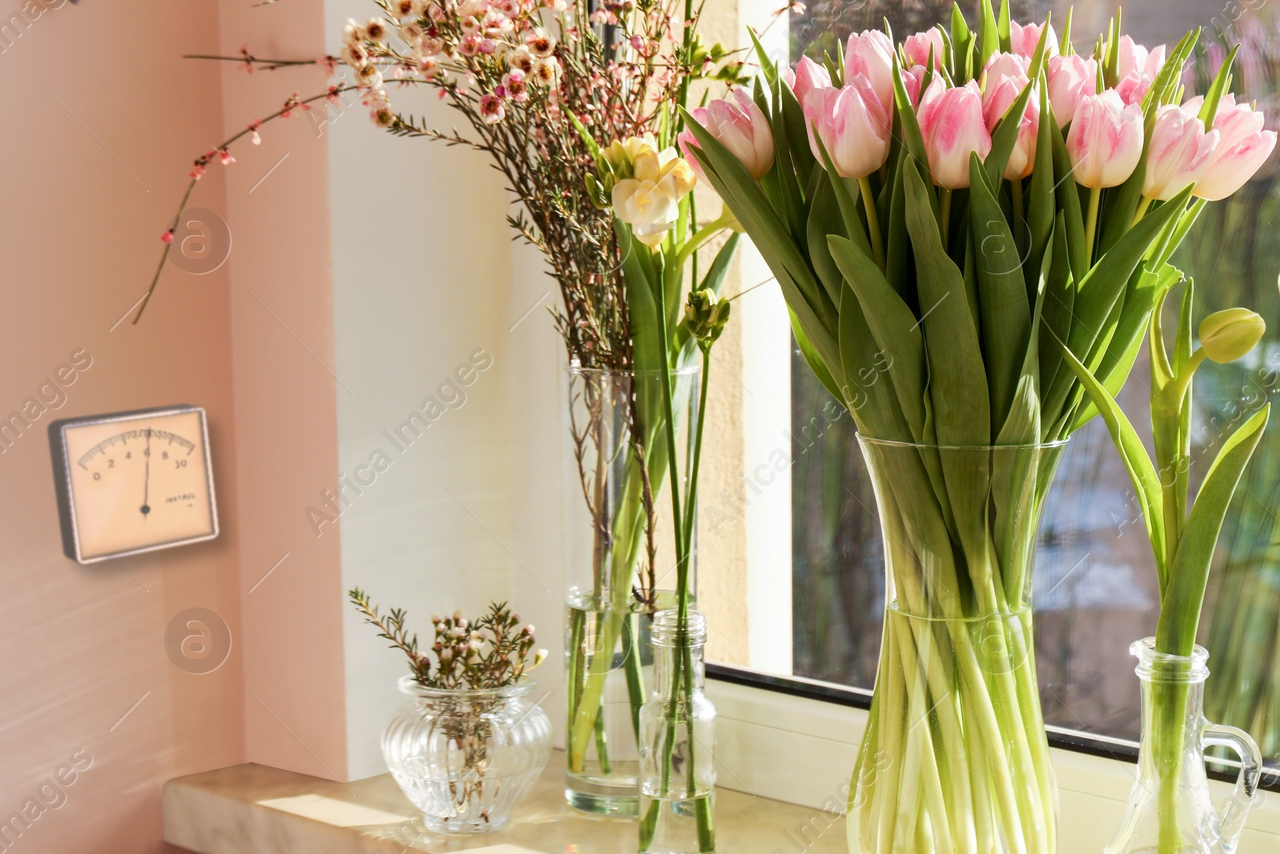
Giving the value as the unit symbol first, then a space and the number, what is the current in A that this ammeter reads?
A 6
